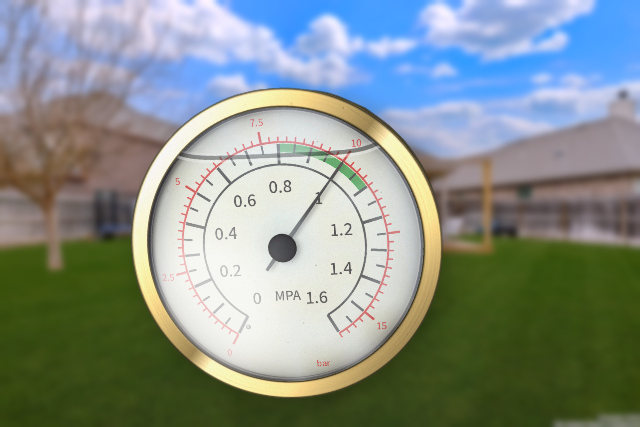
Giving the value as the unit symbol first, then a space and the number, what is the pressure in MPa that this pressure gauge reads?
MPa 1
